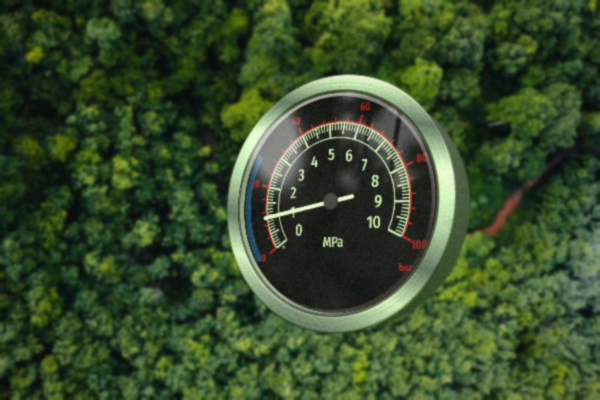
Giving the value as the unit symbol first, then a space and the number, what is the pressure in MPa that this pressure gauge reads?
MPa 1
